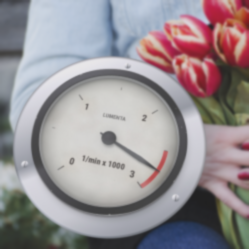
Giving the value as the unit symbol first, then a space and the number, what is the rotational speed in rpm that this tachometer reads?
rpm 2750
